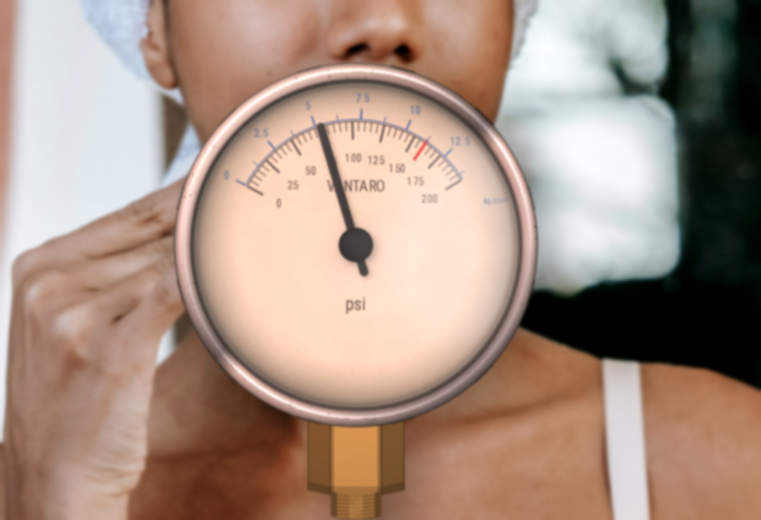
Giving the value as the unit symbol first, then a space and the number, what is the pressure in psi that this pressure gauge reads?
psi 75
